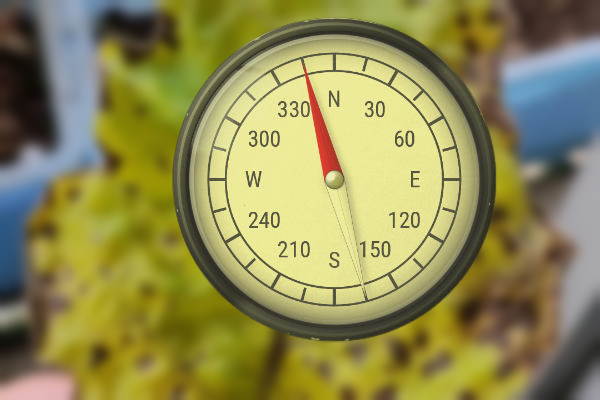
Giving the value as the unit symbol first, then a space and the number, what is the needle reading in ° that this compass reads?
° 345
